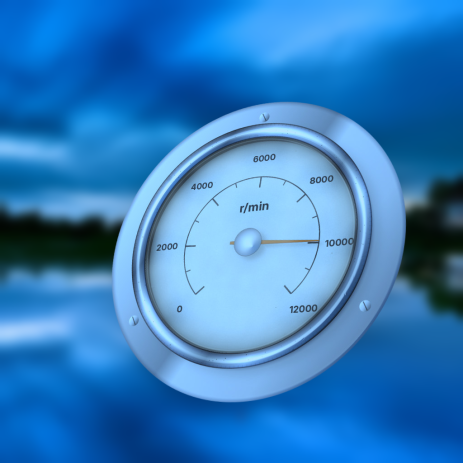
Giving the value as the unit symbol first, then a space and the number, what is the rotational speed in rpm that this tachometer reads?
rpm 10000
